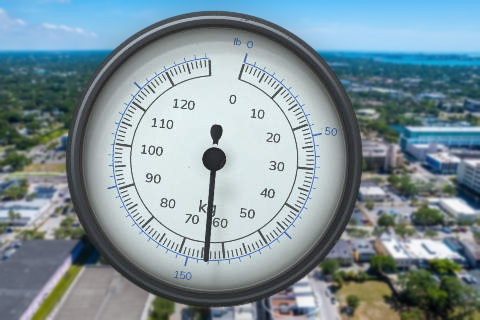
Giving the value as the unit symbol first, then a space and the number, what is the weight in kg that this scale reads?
kg 64
